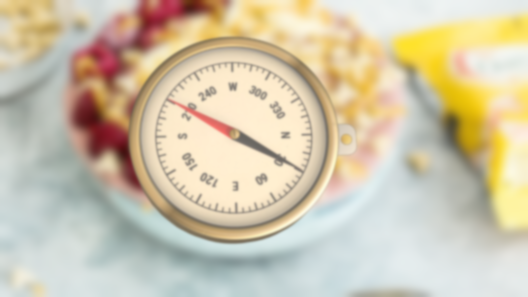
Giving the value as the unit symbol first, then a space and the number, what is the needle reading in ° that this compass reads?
° 210
